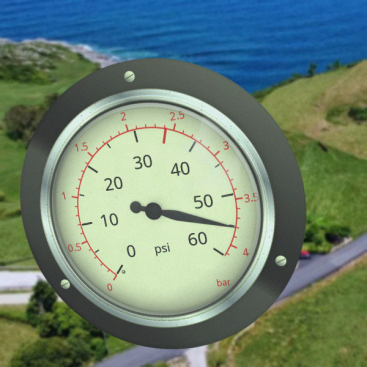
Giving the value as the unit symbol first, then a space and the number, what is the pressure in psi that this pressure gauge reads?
psi 55
